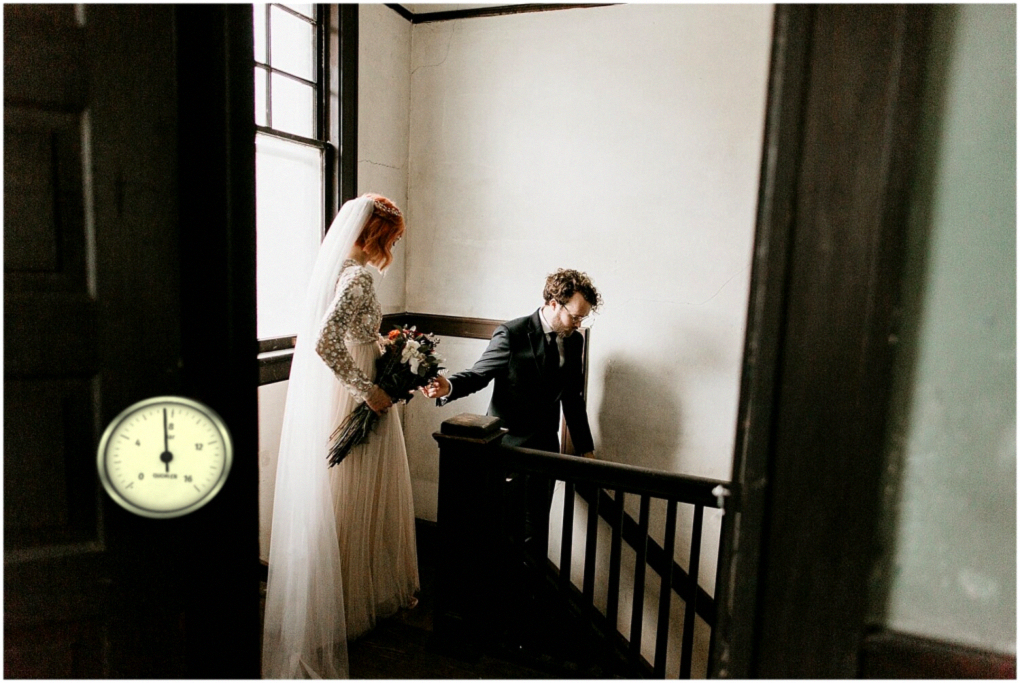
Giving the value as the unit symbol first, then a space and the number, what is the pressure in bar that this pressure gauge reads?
bar 7.5
